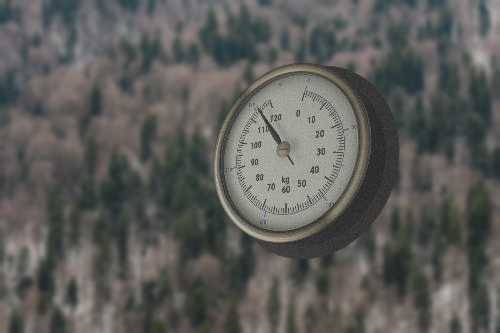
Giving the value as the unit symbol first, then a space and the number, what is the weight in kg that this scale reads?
kg 115
